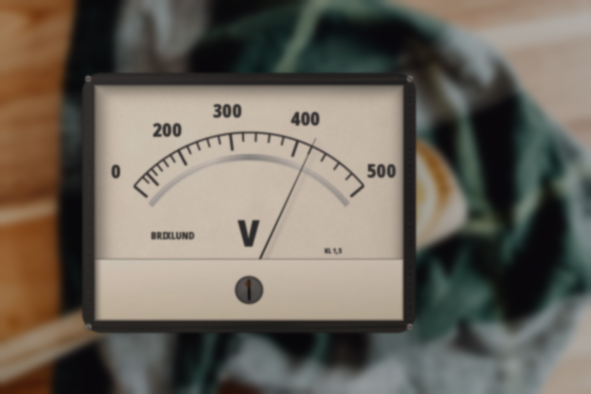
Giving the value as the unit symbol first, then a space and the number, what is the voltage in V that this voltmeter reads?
V 420
